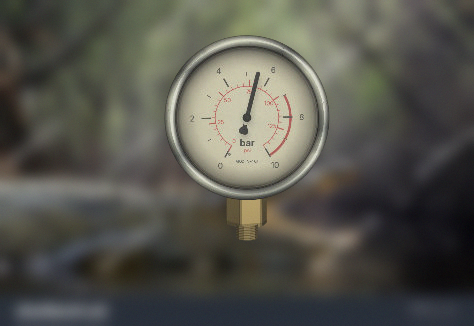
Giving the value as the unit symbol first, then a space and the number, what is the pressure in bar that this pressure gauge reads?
bar 5.5
